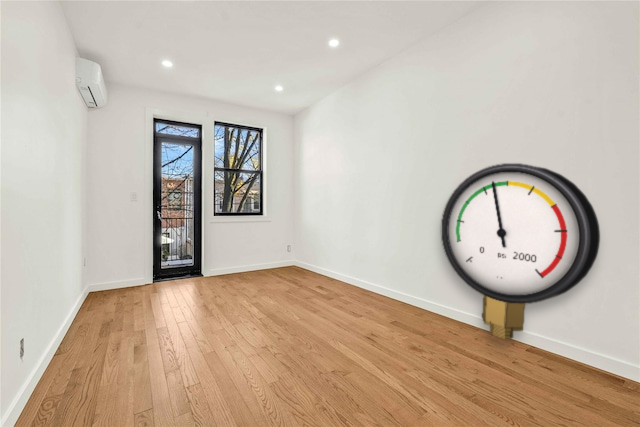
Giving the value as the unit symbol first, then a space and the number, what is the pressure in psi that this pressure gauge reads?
psi 900
